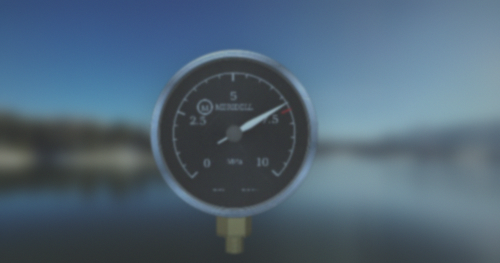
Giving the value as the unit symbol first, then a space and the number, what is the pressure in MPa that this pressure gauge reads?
MPa 7.25
